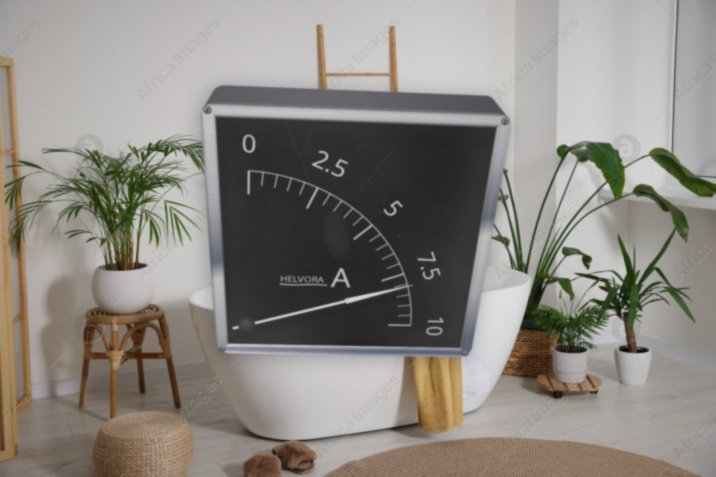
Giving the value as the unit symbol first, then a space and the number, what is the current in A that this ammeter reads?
A 8
